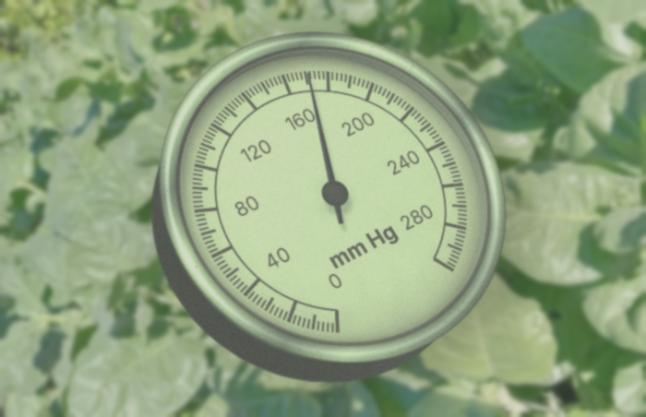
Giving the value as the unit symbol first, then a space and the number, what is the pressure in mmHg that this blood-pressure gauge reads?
mmHg 170
